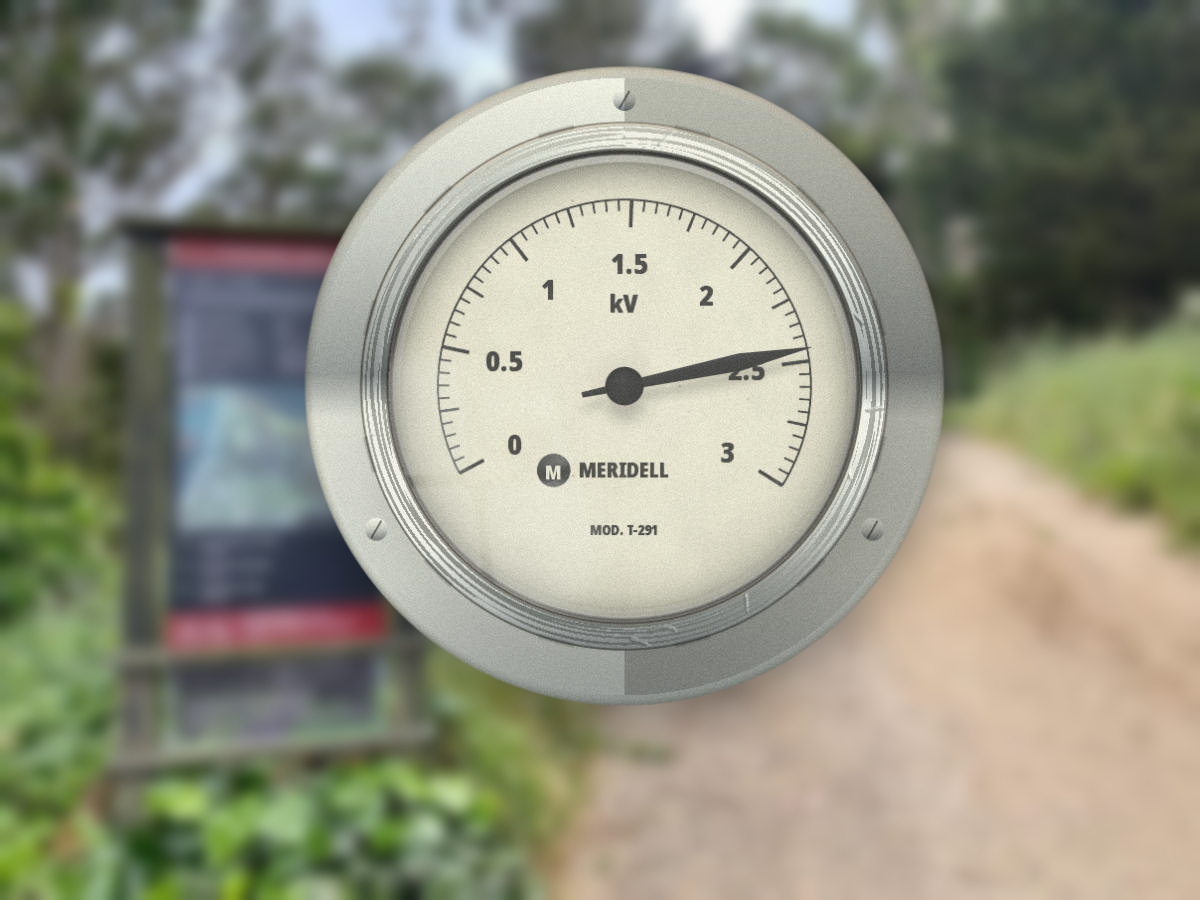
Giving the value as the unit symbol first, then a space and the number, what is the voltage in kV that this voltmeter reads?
kV 2.45
